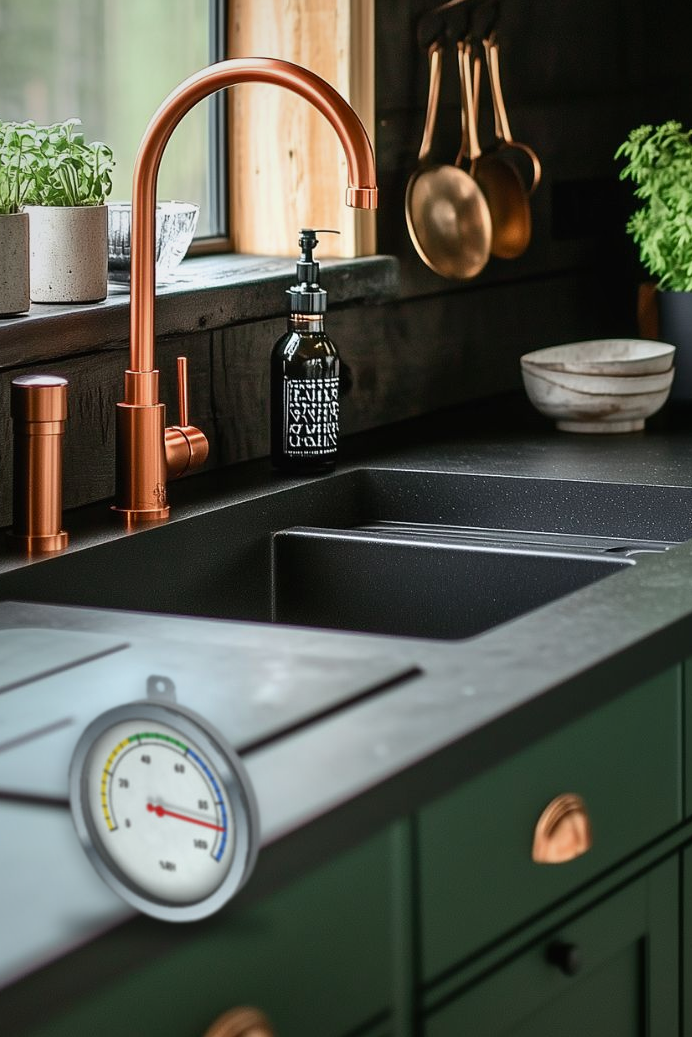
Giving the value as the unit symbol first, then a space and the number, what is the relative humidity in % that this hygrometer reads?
% 88
